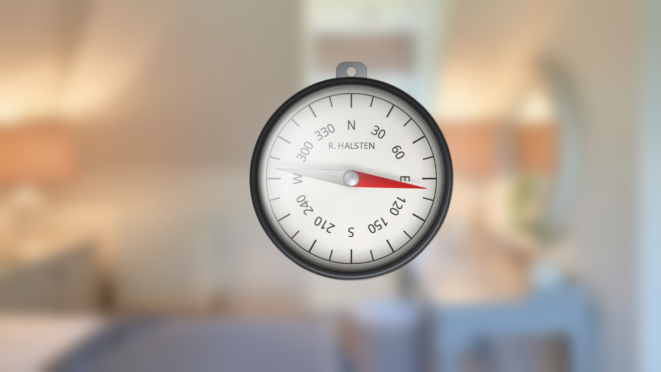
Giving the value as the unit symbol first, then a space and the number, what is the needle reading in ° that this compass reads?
° 97.5
